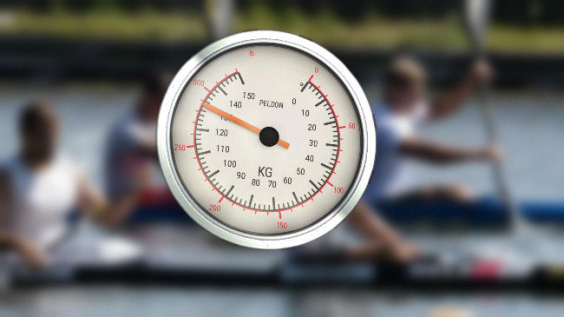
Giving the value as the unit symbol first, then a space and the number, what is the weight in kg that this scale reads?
kg 130
